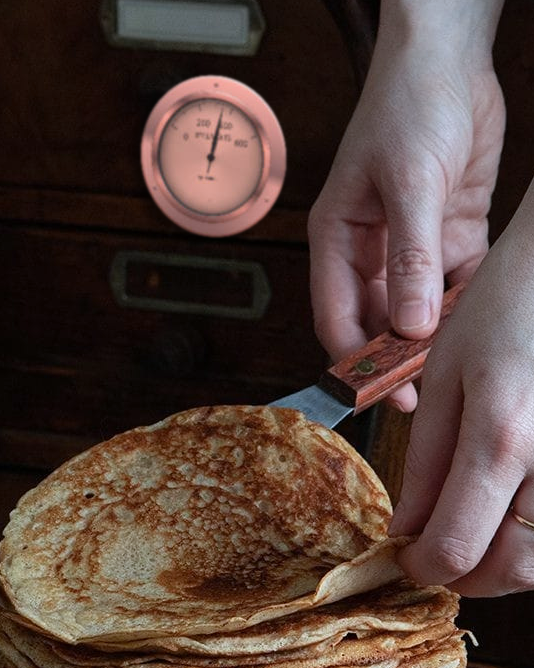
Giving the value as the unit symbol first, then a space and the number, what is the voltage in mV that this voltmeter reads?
mV 350
